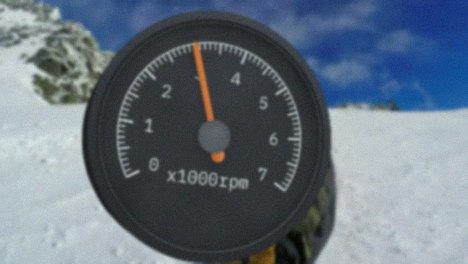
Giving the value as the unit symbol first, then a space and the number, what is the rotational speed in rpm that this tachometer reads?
rpm 3000
